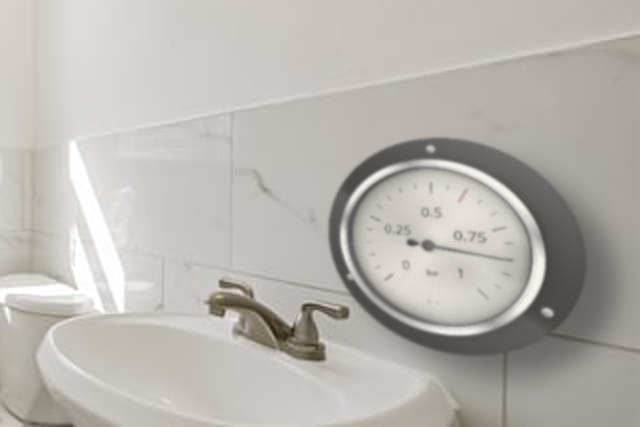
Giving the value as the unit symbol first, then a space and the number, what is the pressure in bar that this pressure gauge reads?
bar 0.85
